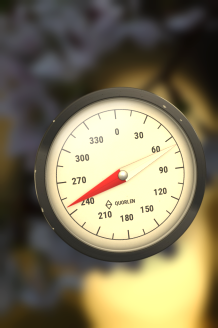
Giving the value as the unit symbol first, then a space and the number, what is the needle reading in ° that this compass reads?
° 247.5
